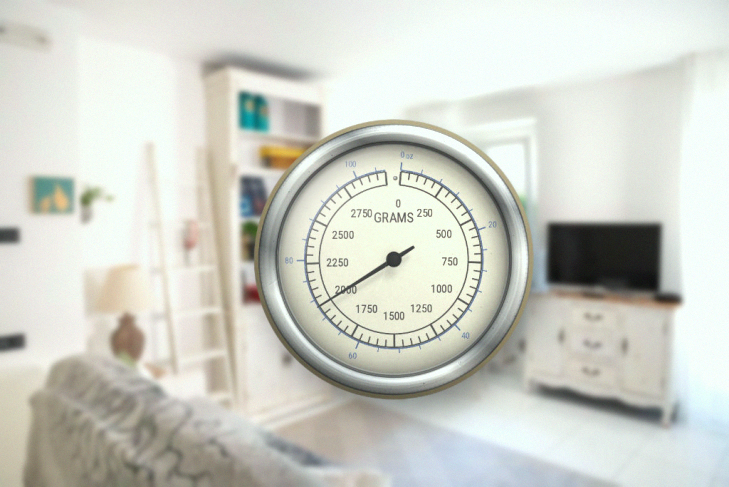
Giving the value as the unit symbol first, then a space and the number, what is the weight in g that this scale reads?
g 2000
